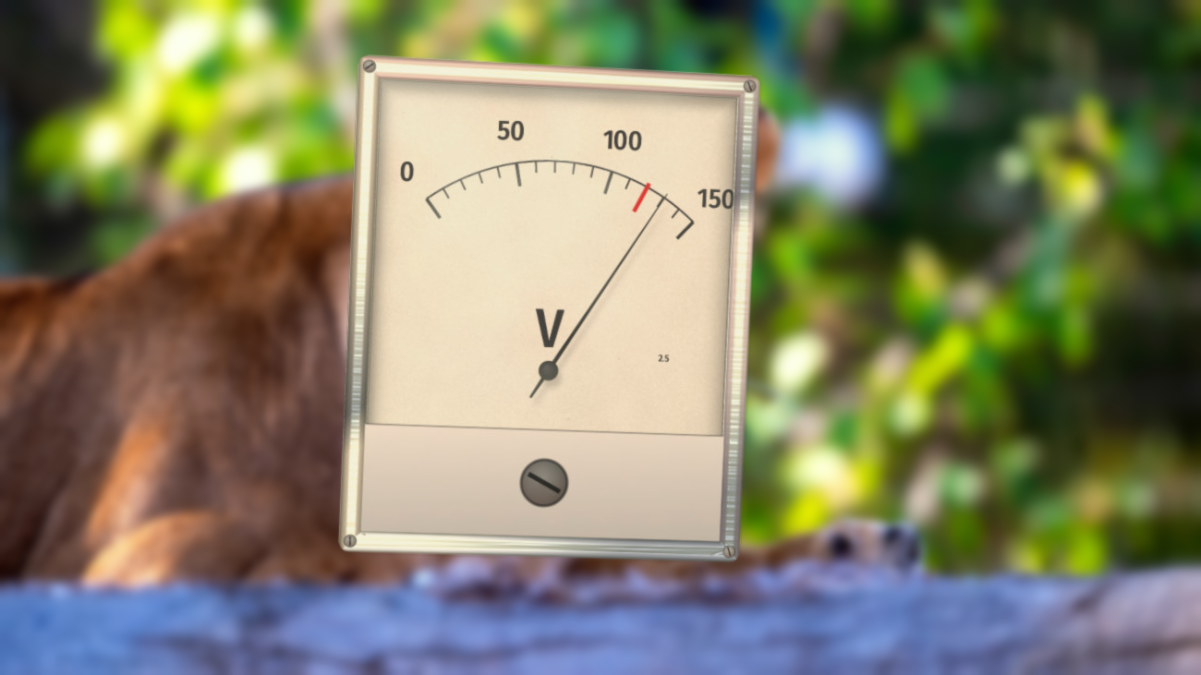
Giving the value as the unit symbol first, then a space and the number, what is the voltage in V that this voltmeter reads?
V 130
